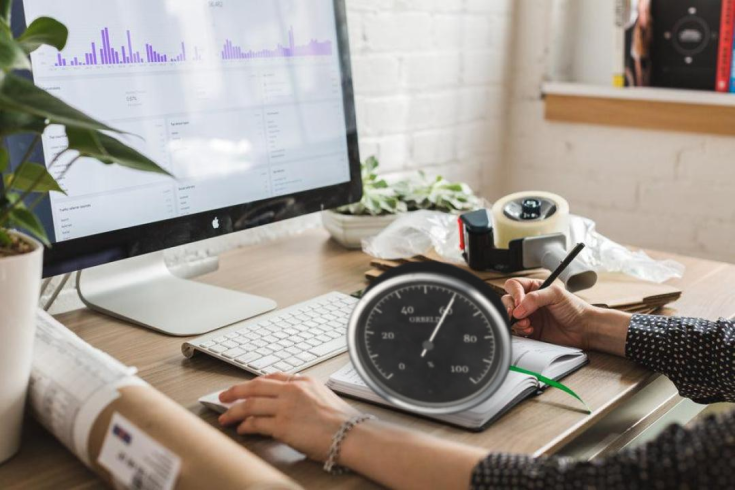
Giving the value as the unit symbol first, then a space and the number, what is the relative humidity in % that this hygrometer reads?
% 60
